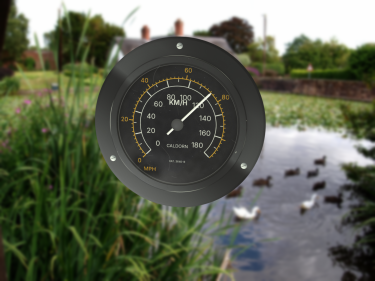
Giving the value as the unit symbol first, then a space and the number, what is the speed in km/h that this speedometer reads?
km/h 120
